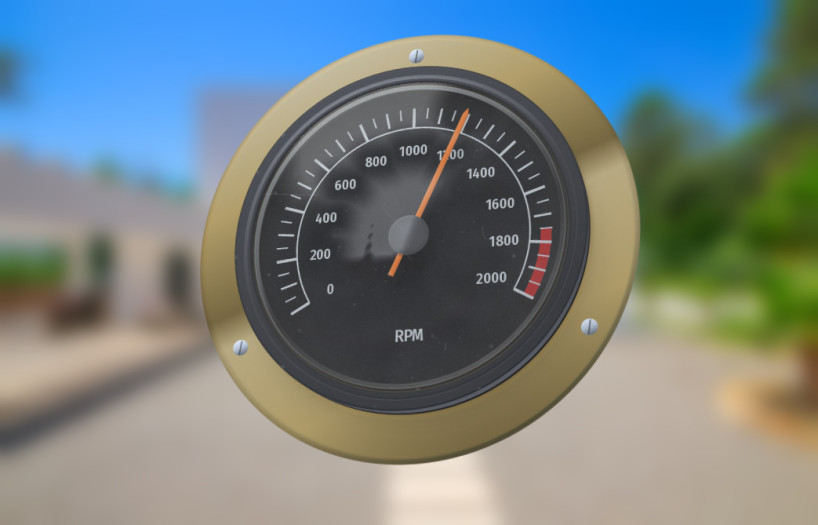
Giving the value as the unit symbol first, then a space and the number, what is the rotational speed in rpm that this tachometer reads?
rpm 1200
